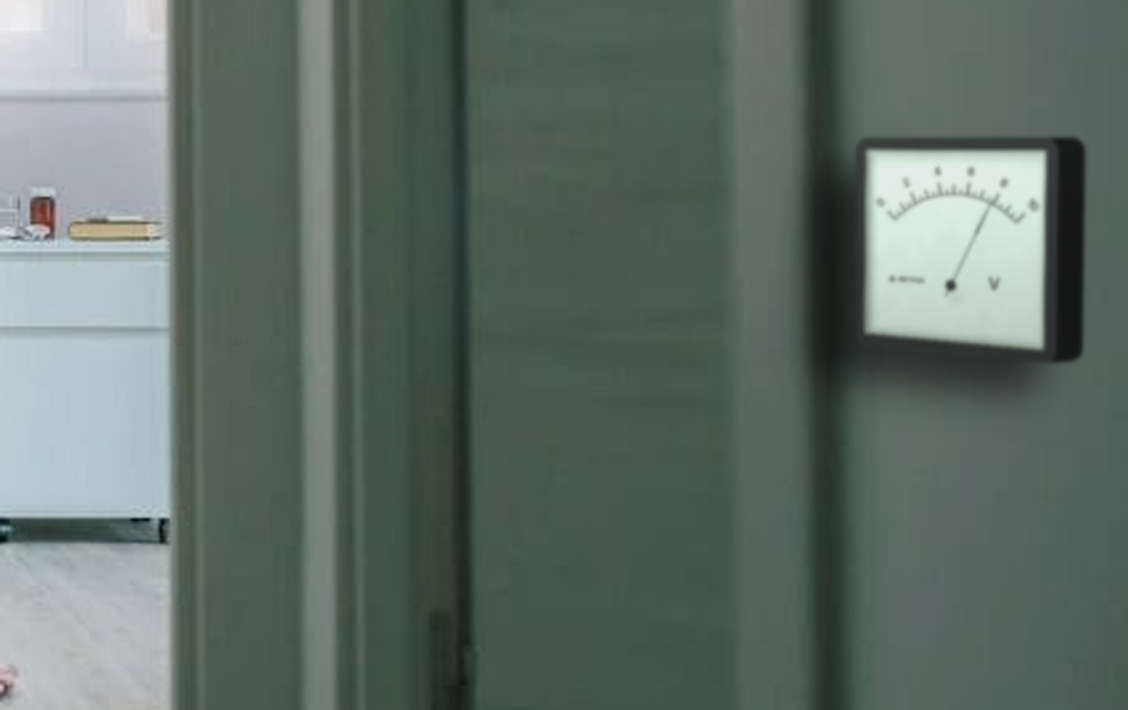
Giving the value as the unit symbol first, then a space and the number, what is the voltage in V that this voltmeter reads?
V 8
